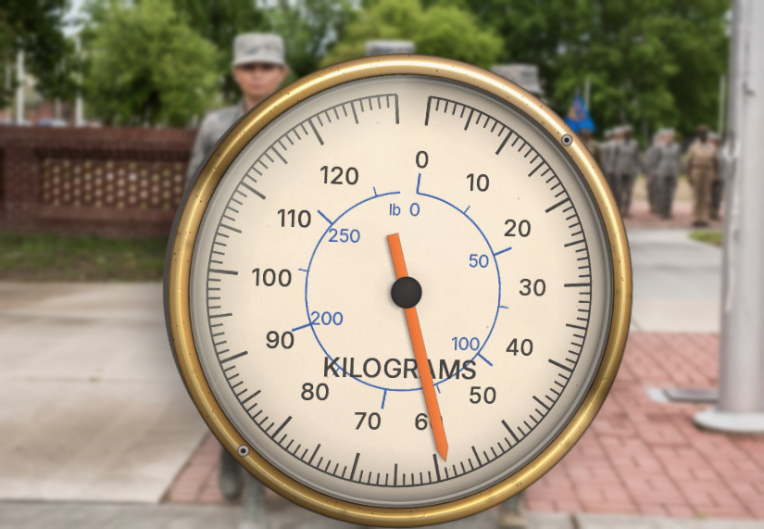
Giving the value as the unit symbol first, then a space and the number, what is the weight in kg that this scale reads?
kg 59
